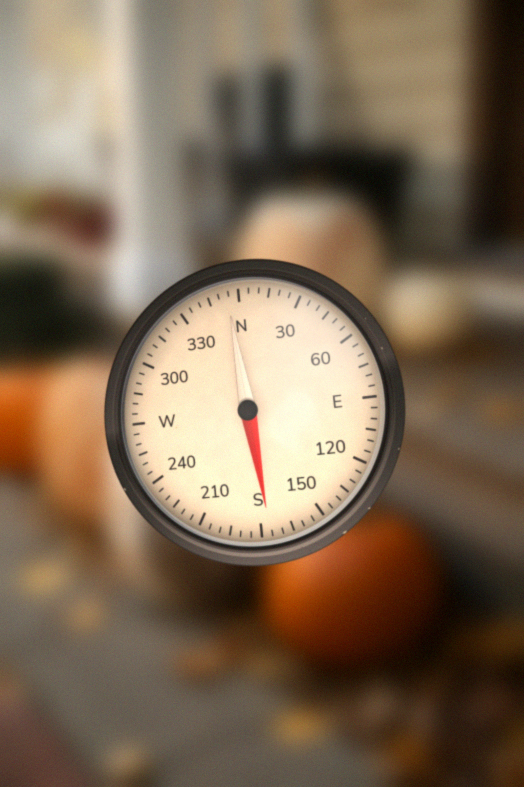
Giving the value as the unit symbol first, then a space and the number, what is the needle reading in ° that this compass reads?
° 175
